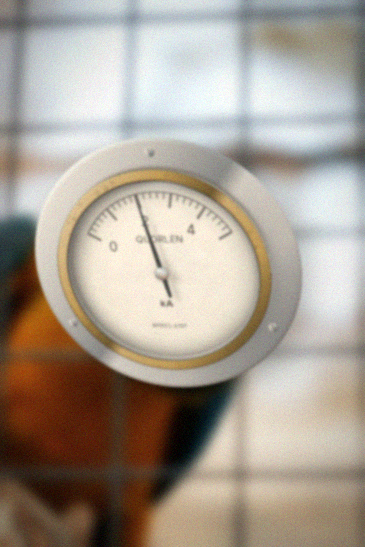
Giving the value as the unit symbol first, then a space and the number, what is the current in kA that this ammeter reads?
kA 2
